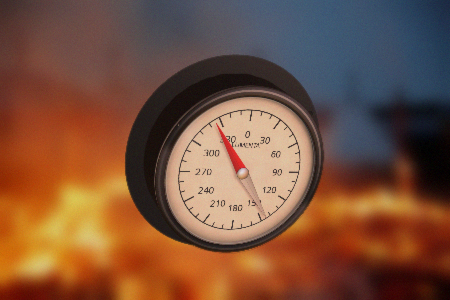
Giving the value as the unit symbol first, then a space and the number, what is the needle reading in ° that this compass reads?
° 325
